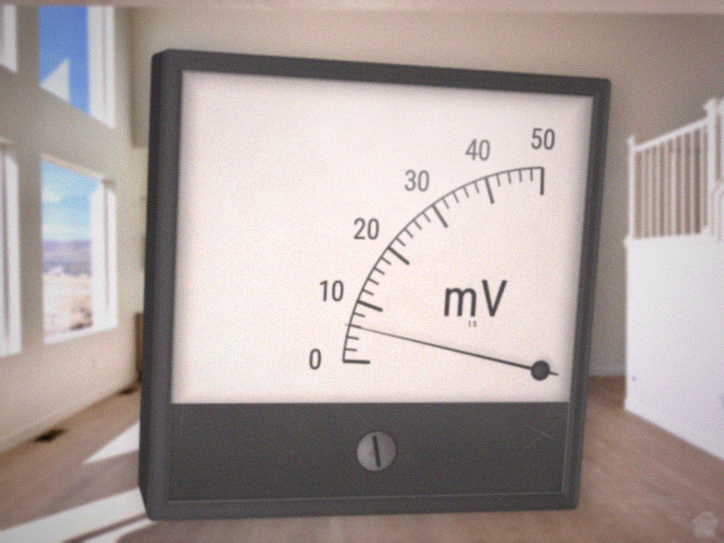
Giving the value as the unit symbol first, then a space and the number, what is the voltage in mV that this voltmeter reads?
mV 6
